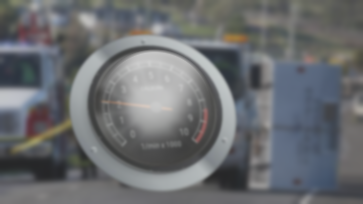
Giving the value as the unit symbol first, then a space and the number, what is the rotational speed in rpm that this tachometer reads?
rpm 2000
